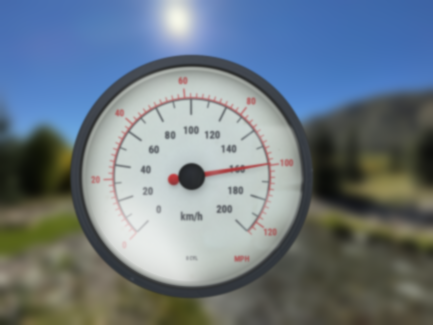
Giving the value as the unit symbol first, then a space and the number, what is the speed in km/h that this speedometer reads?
km/h 160
